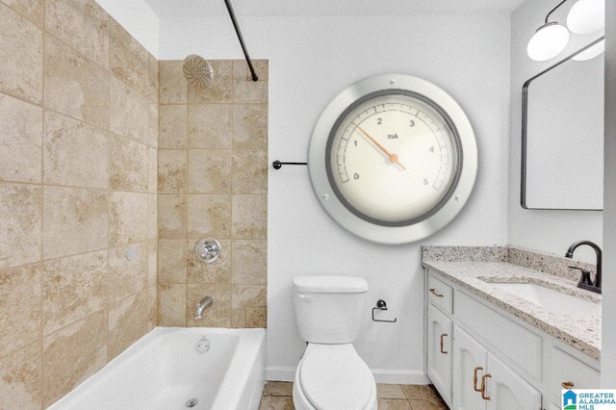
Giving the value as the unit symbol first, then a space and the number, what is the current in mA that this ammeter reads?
mA 1.4
